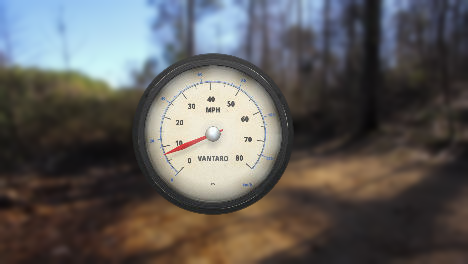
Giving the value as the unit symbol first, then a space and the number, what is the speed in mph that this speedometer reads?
mph 7.5
